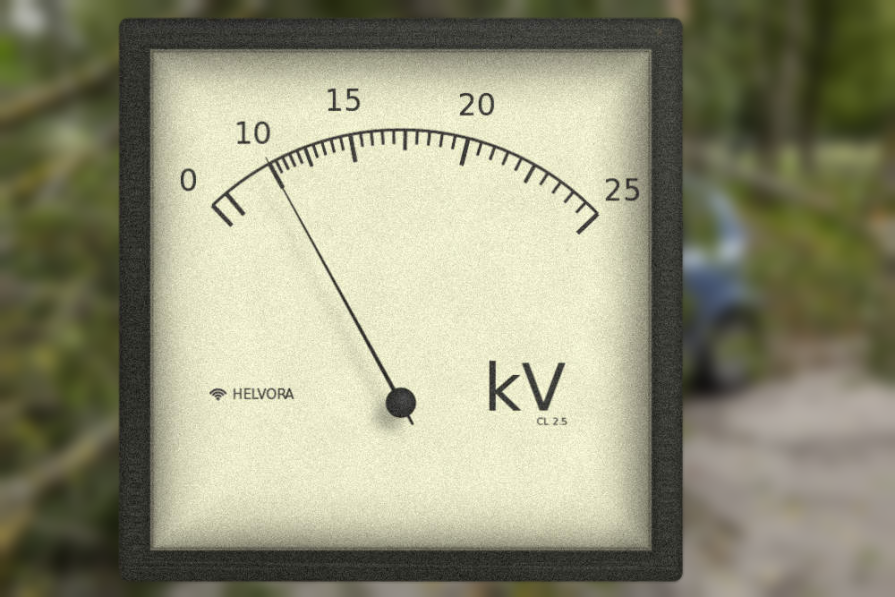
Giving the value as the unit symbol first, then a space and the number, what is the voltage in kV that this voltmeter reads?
kV 10
